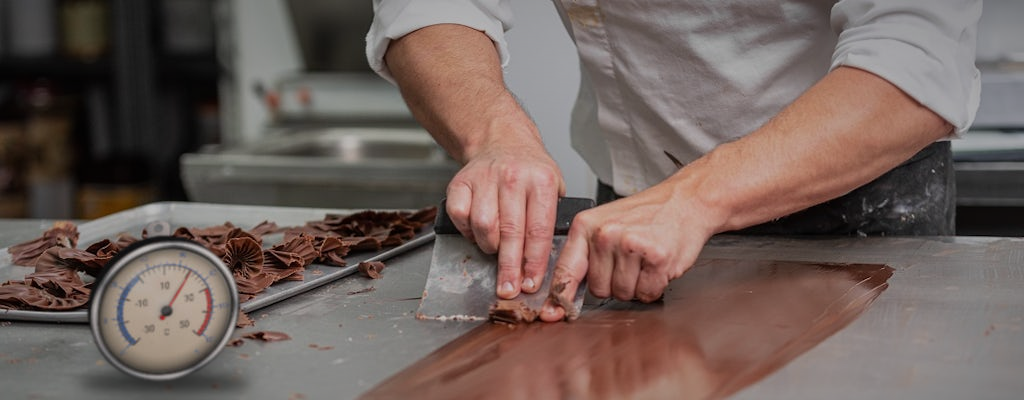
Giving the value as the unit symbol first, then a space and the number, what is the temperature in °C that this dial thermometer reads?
°C 20
